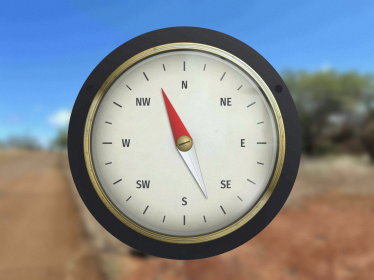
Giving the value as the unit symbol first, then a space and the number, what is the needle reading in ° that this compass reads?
° 337.5
